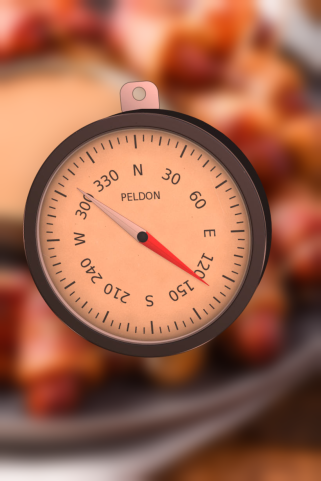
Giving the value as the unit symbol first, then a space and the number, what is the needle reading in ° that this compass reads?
° 130
